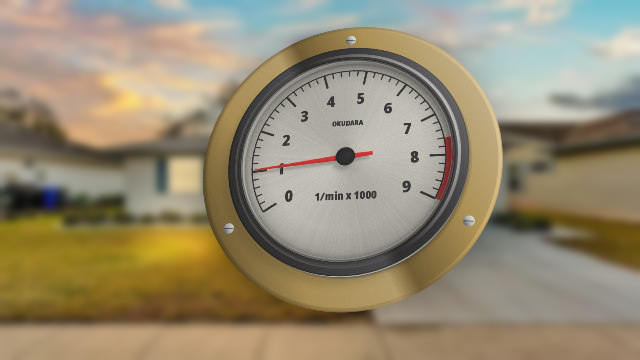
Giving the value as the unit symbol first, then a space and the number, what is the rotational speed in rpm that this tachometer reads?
rpm 1000
